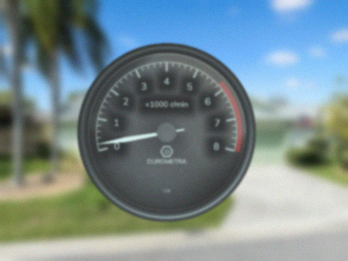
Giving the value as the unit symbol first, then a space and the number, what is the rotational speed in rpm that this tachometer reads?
rpm 200
